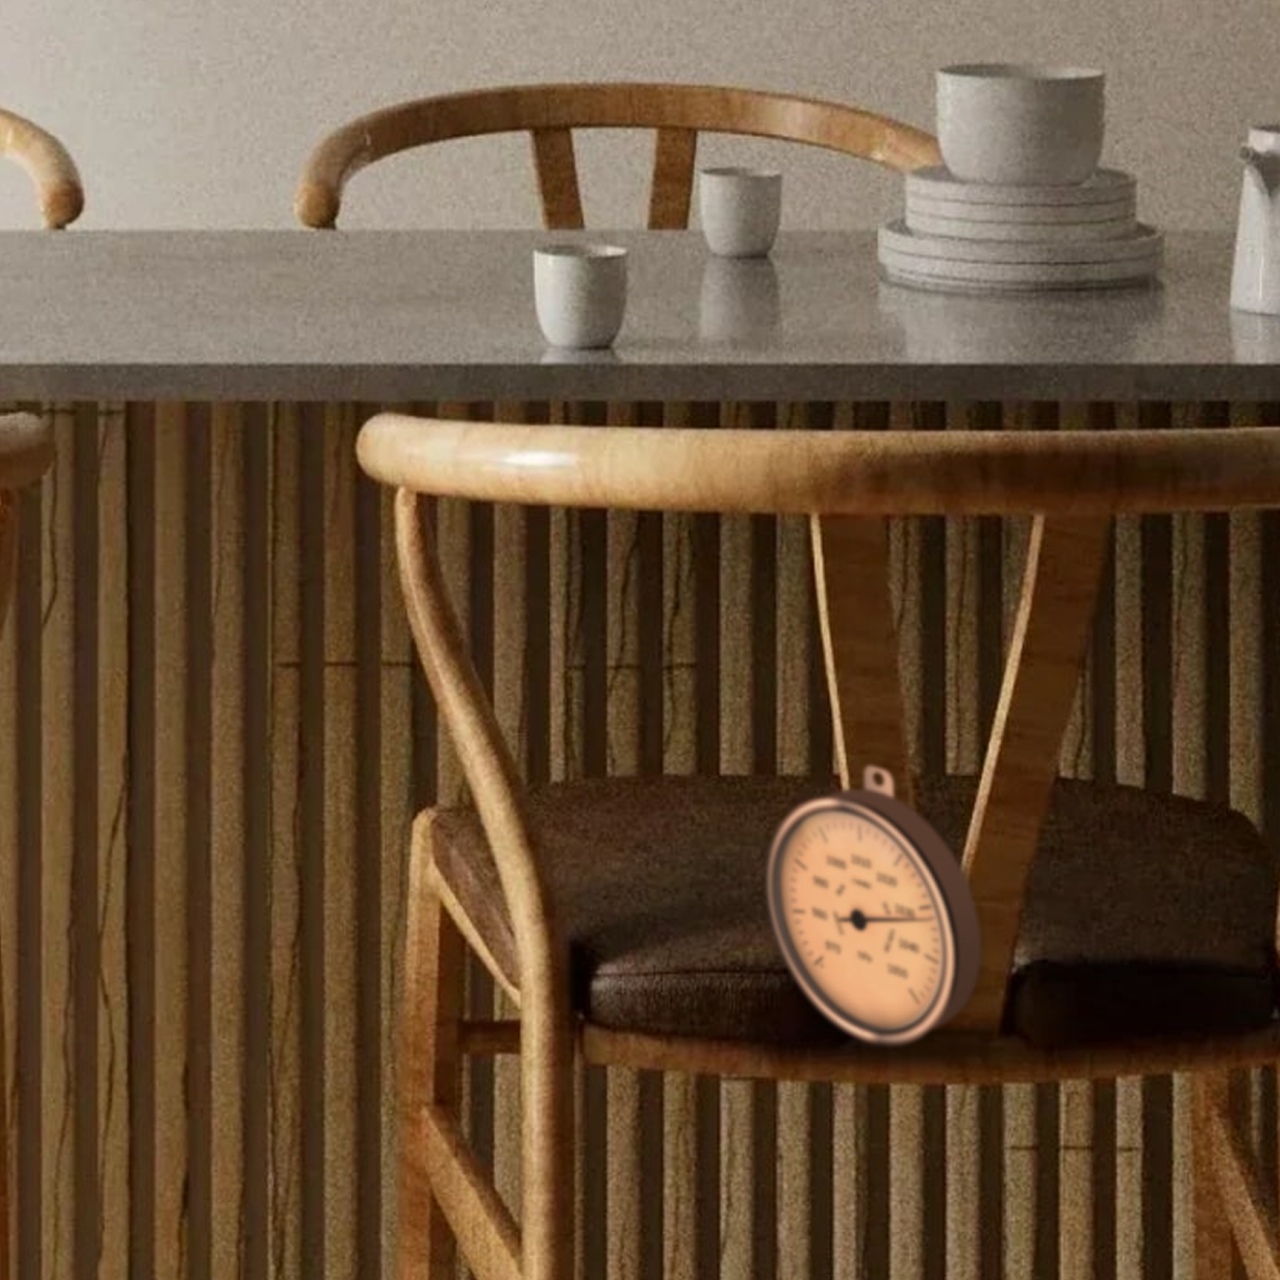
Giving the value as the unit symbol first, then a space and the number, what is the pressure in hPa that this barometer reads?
hPa 1032
